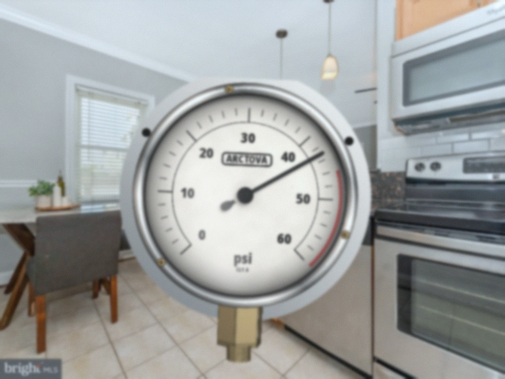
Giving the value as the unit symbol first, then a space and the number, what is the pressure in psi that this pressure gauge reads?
psi 43
